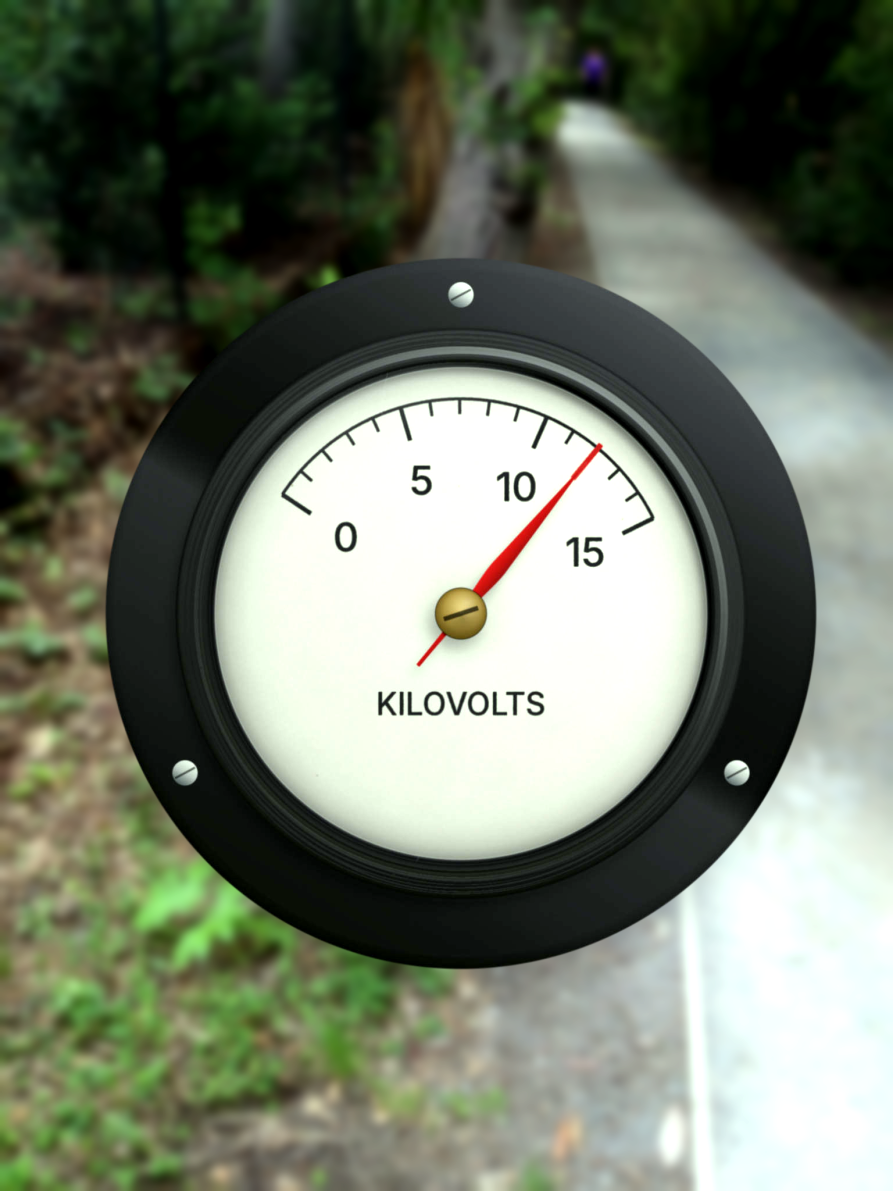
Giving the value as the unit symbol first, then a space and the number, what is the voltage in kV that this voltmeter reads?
kV 12
